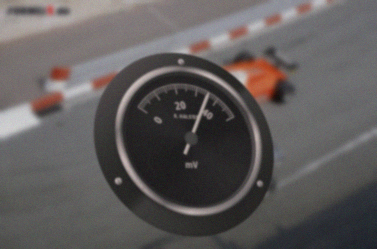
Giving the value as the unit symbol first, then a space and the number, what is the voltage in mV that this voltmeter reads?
mV 35
